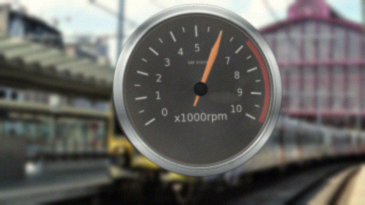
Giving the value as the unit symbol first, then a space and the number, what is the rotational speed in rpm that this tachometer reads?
rpm 6000
